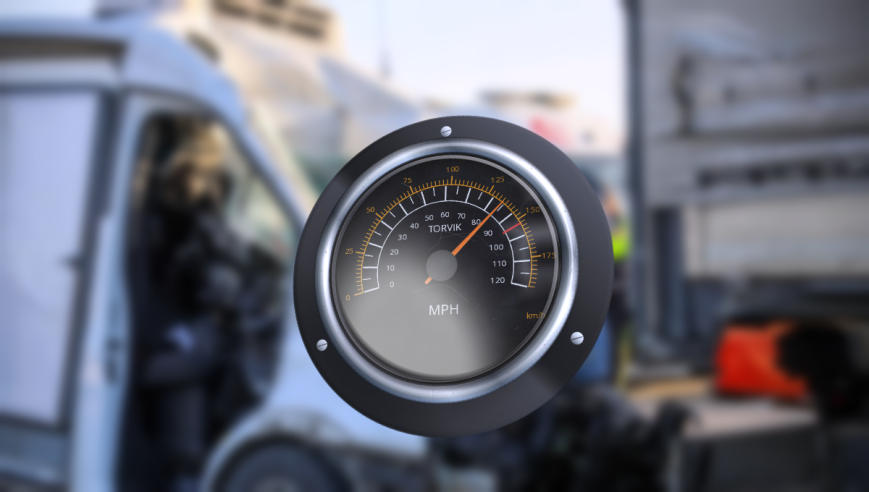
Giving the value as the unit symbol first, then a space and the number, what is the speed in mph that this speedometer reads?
mph 85
